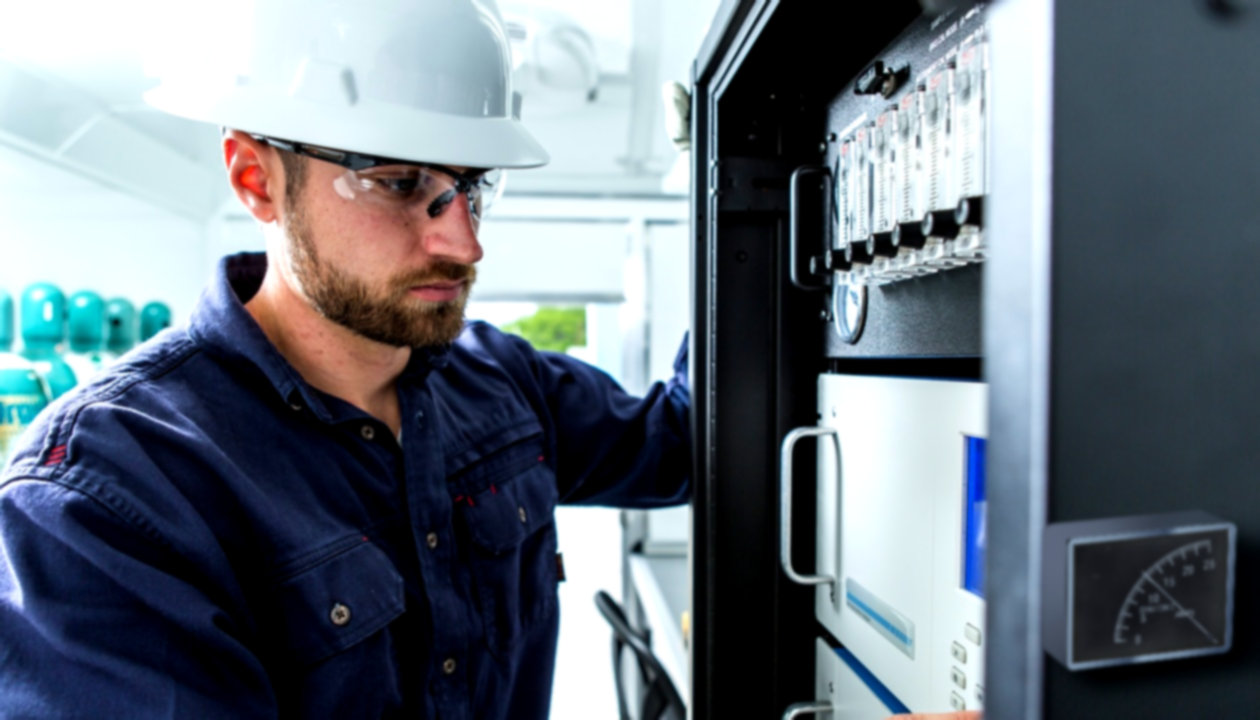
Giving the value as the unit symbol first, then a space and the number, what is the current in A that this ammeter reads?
A 12.5
